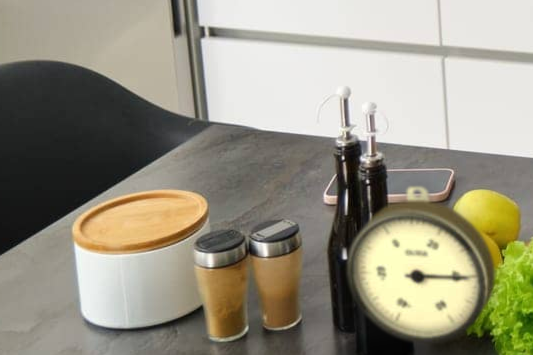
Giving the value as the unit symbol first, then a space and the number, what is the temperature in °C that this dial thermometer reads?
°C 40
